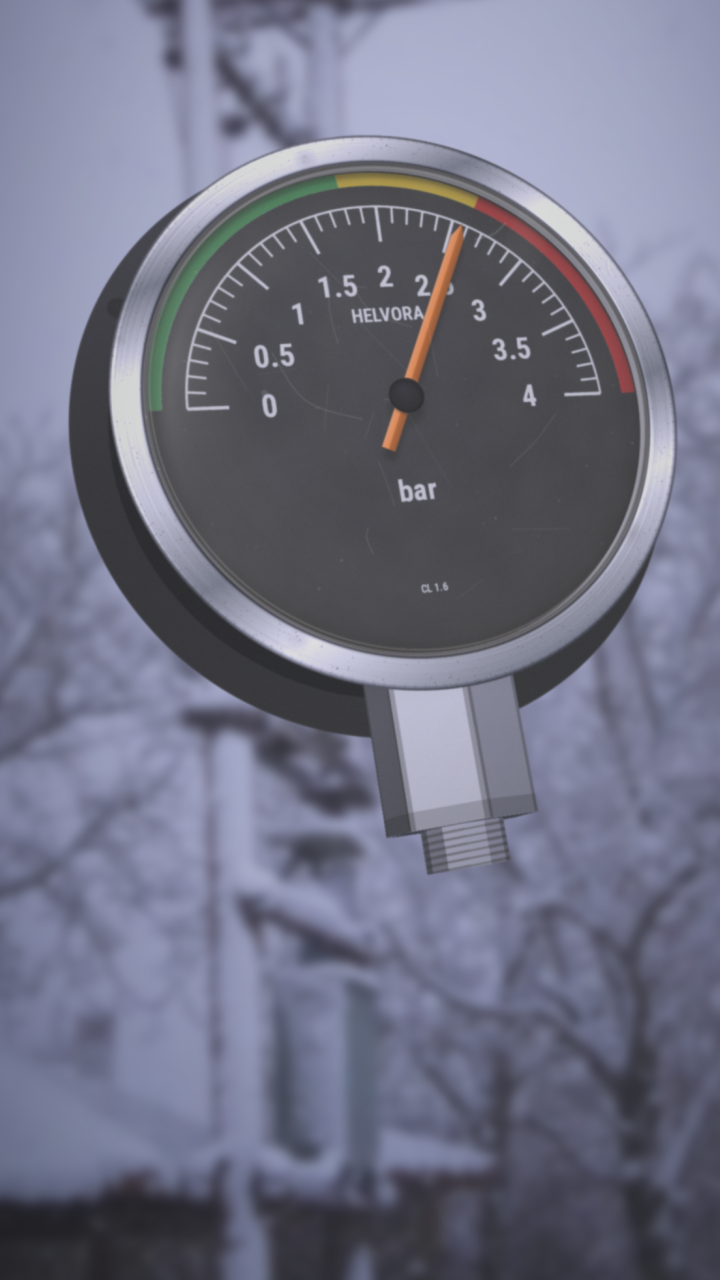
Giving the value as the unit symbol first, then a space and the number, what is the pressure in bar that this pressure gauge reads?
bar 2.55
